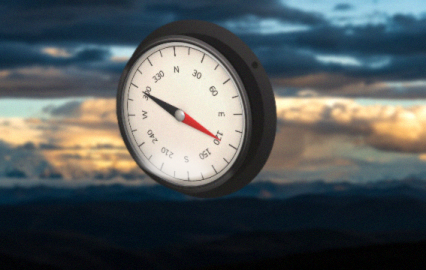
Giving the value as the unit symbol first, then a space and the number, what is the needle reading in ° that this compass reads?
° 120
